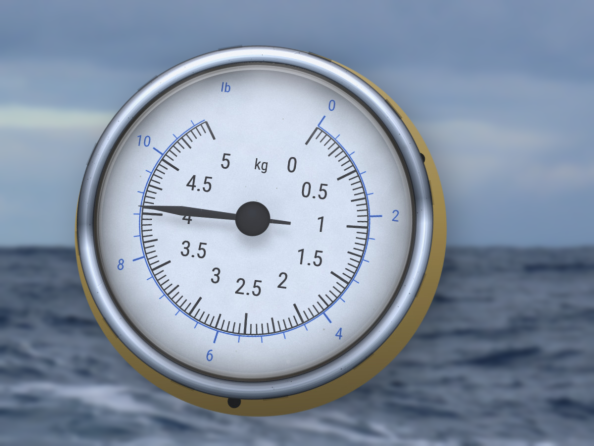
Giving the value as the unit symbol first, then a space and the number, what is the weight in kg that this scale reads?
kg 4.05
